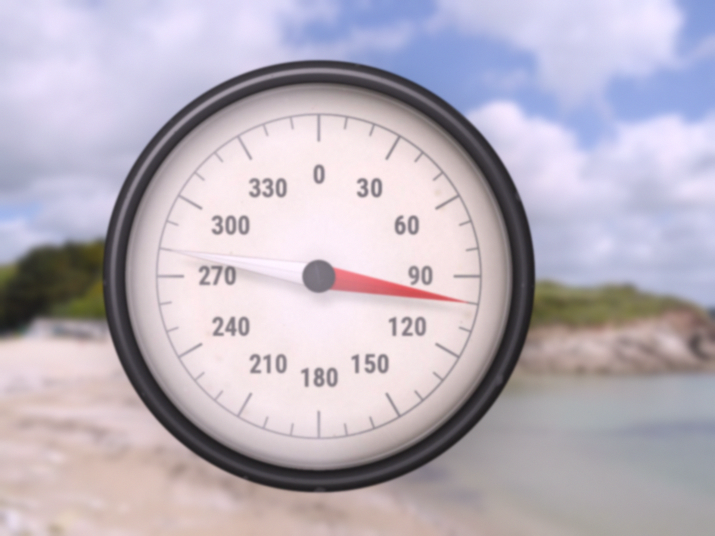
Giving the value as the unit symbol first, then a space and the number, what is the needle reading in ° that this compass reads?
° 100
